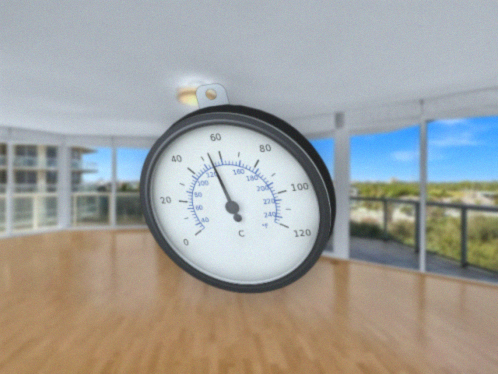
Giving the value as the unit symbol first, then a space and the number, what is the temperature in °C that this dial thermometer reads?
°C 55
